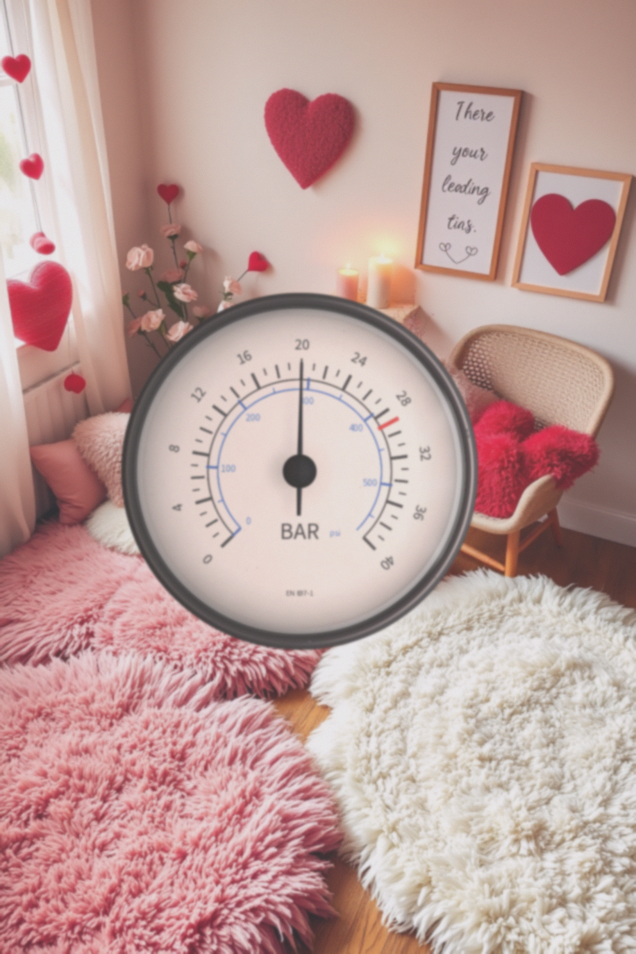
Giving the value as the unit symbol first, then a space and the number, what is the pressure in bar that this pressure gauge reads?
bar 20
